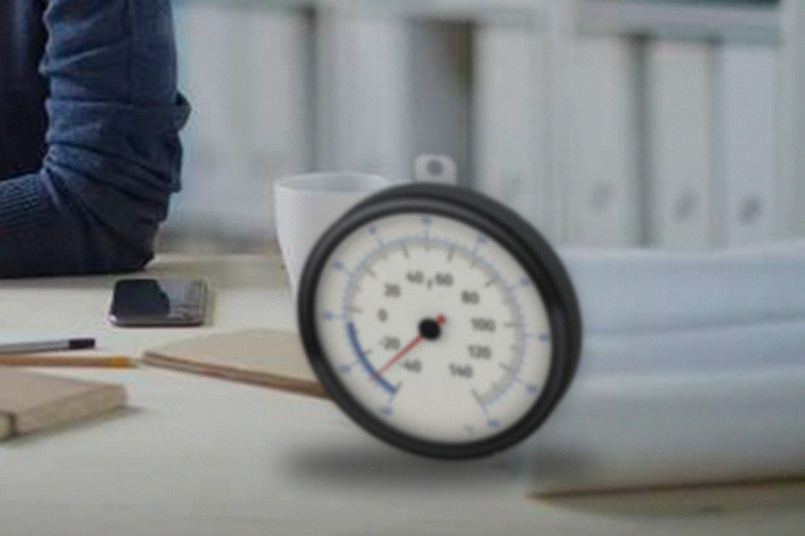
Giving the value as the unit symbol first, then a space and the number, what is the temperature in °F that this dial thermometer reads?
°F -30
